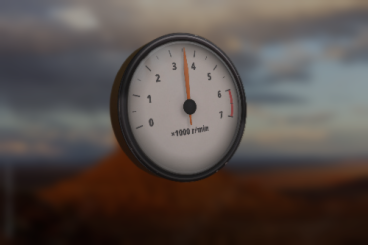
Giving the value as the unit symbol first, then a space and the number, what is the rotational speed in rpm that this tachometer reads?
rpm 3500
